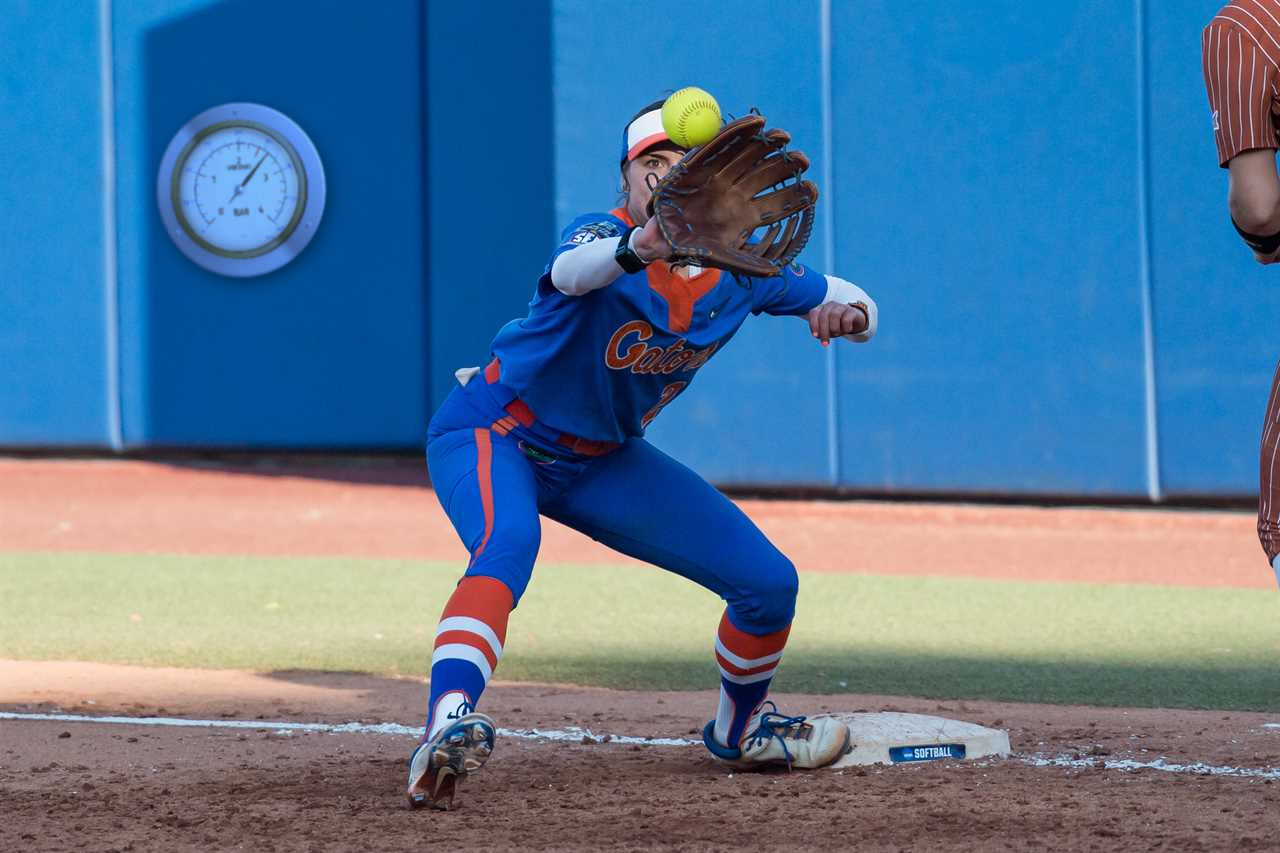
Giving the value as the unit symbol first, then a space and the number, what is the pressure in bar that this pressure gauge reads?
bar 2.6
